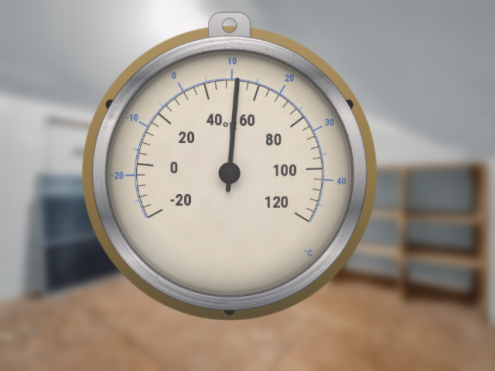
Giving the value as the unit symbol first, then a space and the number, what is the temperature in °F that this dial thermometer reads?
°F 52
